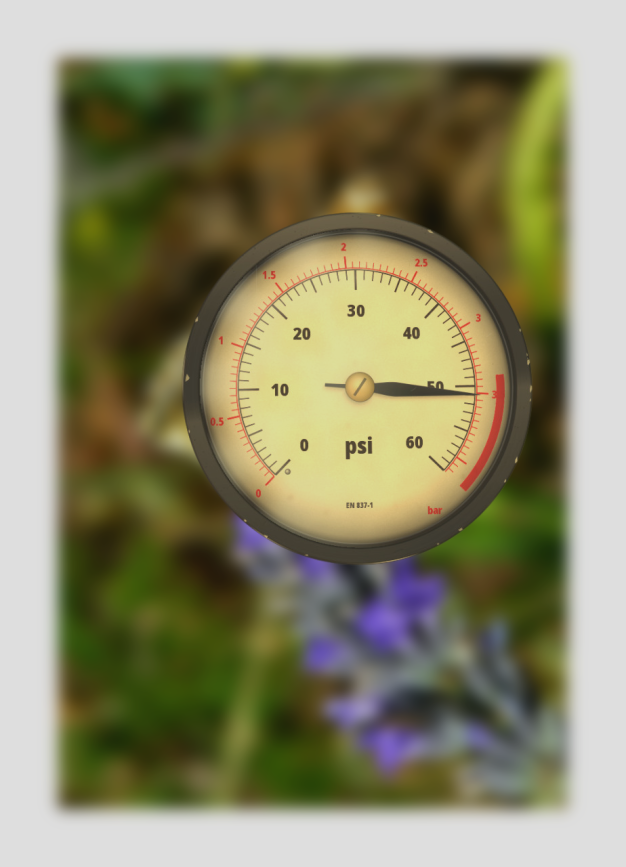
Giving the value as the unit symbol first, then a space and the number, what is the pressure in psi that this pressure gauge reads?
psi 51
